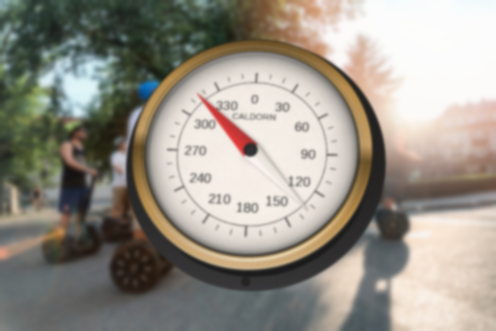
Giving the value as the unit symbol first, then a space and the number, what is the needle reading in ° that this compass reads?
° 315
